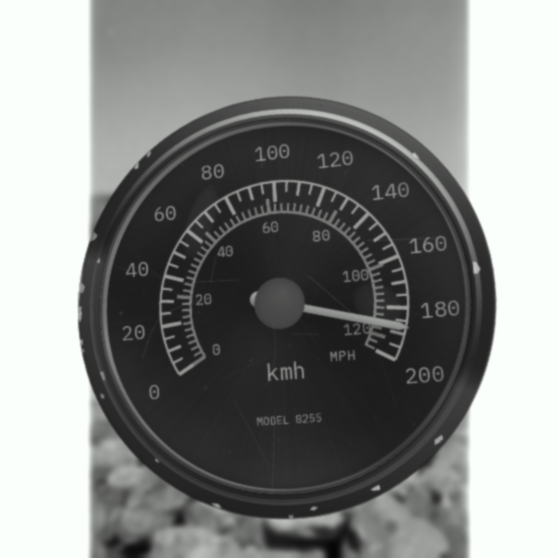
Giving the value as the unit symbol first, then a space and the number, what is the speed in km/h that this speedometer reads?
km/h 187.5
